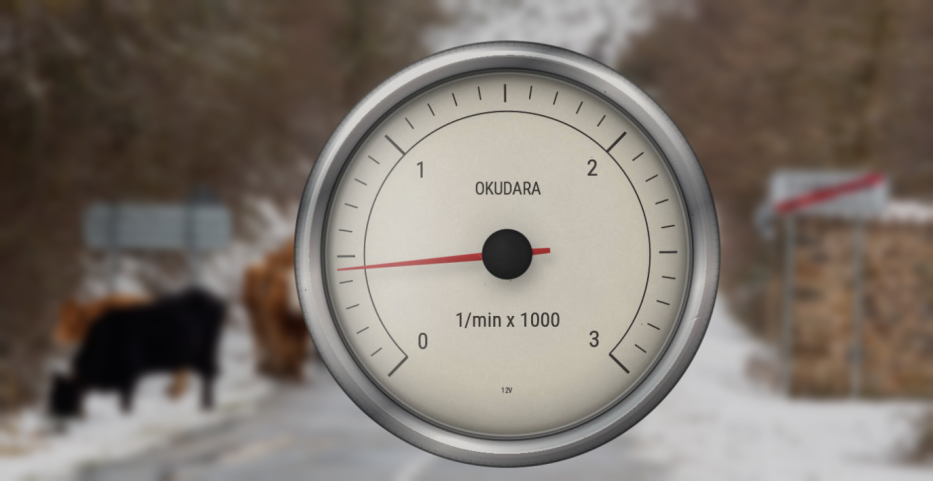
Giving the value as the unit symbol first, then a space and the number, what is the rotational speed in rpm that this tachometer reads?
rpm 450
